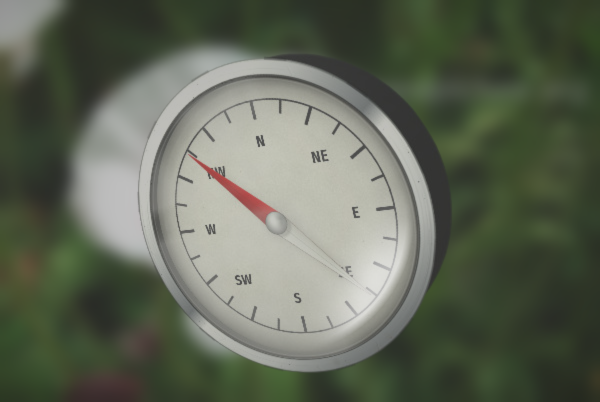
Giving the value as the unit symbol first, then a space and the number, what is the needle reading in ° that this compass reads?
° 315
